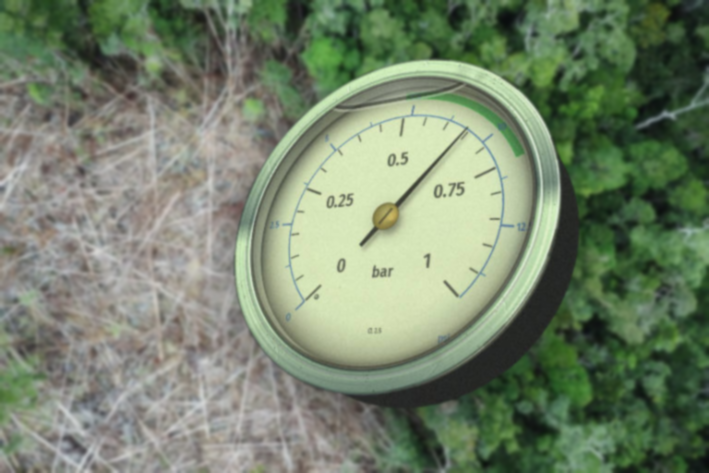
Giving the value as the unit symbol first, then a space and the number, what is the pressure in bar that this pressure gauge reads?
bar 0.65
